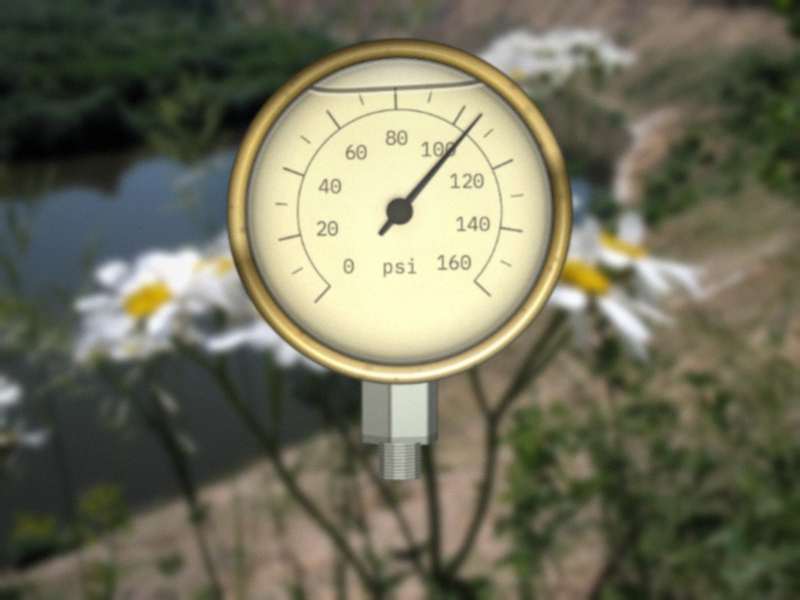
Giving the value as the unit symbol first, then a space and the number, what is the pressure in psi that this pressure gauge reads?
psi 105
